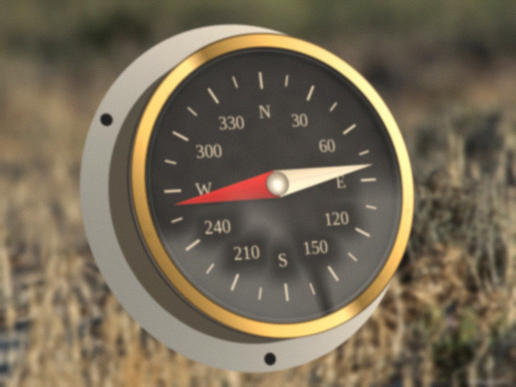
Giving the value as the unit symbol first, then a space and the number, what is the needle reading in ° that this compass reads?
° 262.5
